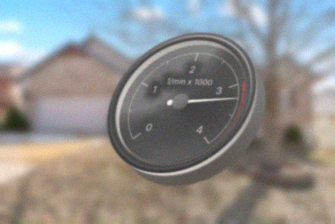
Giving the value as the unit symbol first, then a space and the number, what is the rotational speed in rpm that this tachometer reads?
rpm 3250
